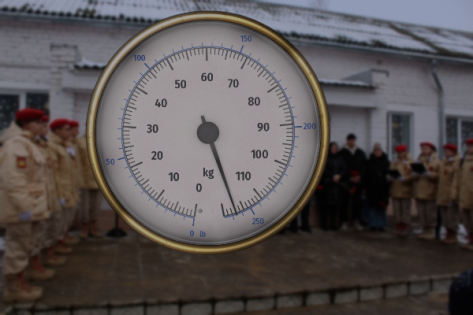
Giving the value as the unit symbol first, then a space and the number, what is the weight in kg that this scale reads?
kg 117
